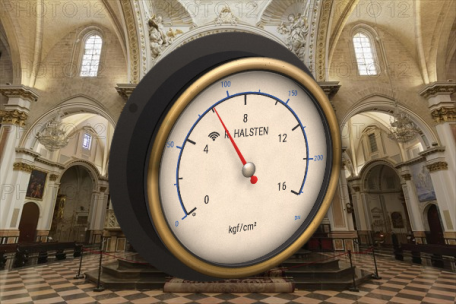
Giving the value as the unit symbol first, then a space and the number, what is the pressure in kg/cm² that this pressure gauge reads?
kg/cm² 6
